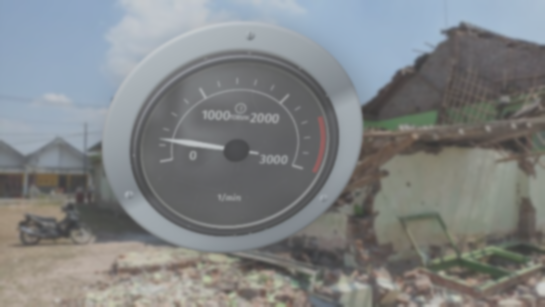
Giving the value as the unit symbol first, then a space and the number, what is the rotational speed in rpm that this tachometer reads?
rpm 300
